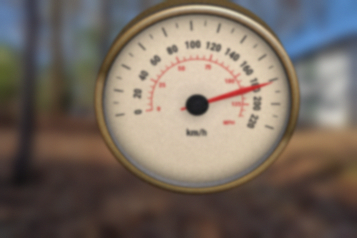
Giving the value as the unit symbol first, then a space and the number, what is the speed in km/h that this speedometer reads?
km/h 180
